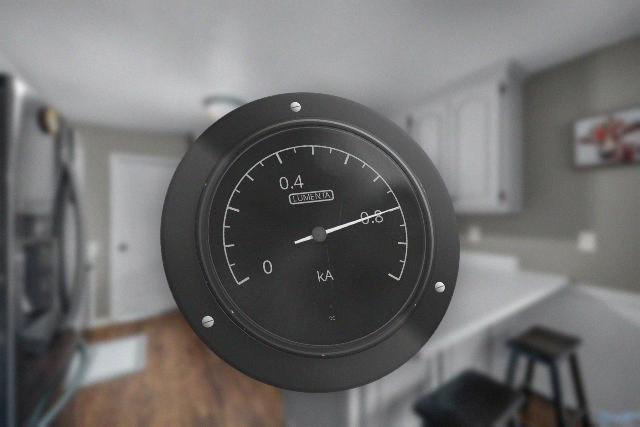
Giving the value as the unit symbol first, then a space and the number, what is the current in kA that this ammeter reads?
kA 0.8
